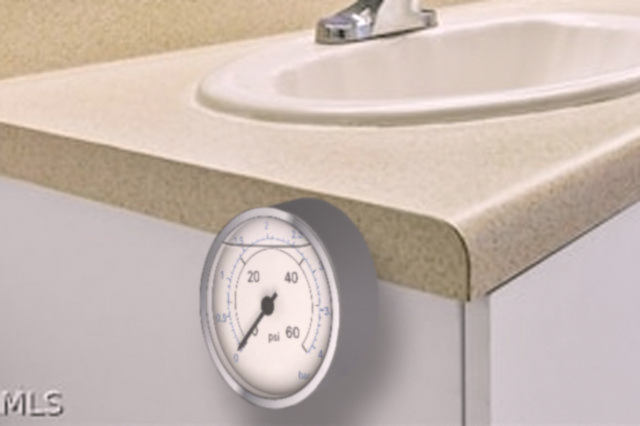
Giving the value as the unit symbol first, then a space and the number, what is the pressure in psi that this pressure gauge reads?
psi 0
